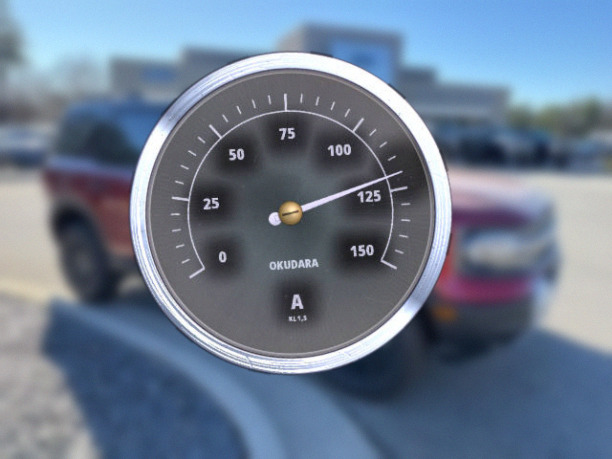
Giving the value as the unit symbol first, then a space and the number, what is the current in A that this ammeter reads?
A 120
